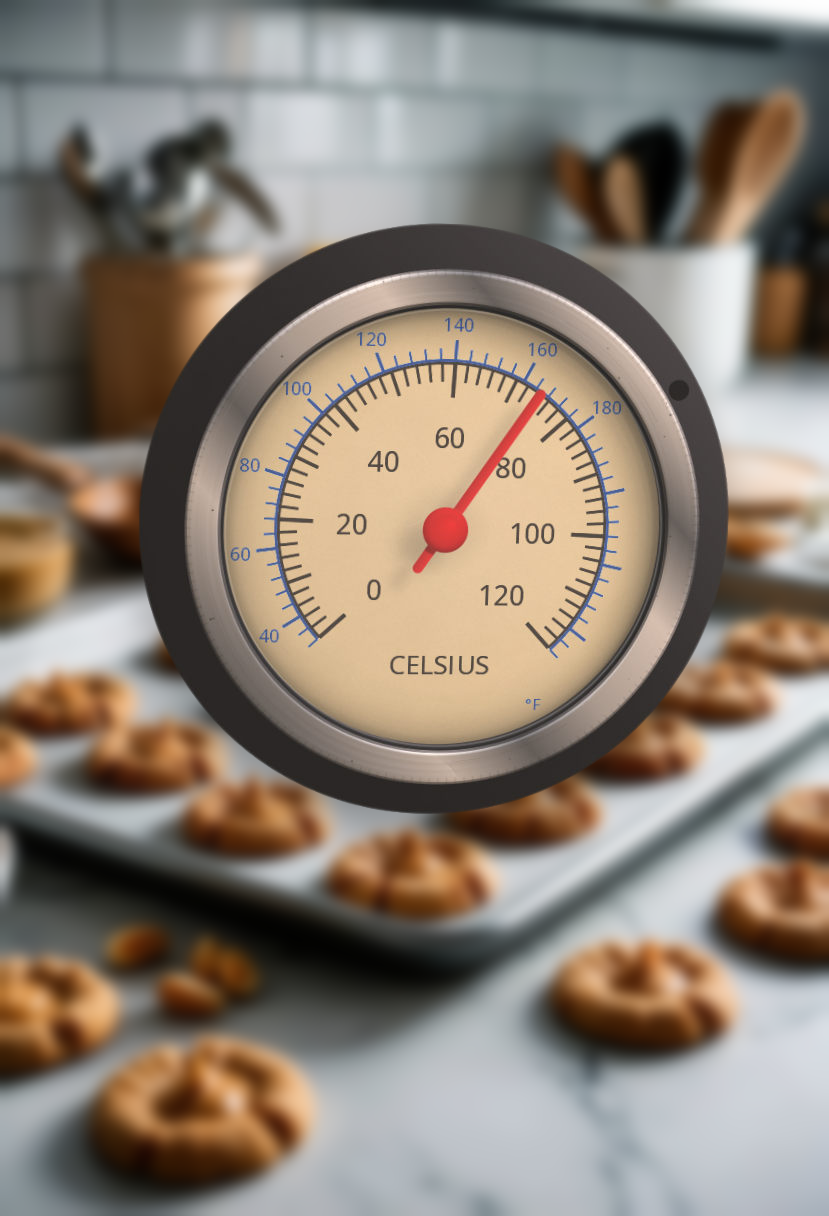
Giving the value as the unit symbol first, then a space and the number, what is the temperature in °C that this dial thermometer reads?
°C 74
